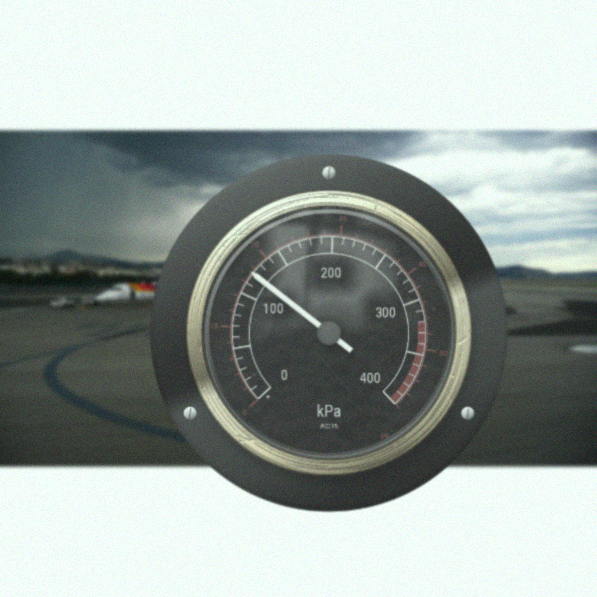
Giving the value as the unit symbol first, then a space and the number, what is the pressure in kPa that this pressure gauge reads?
kPa 120
